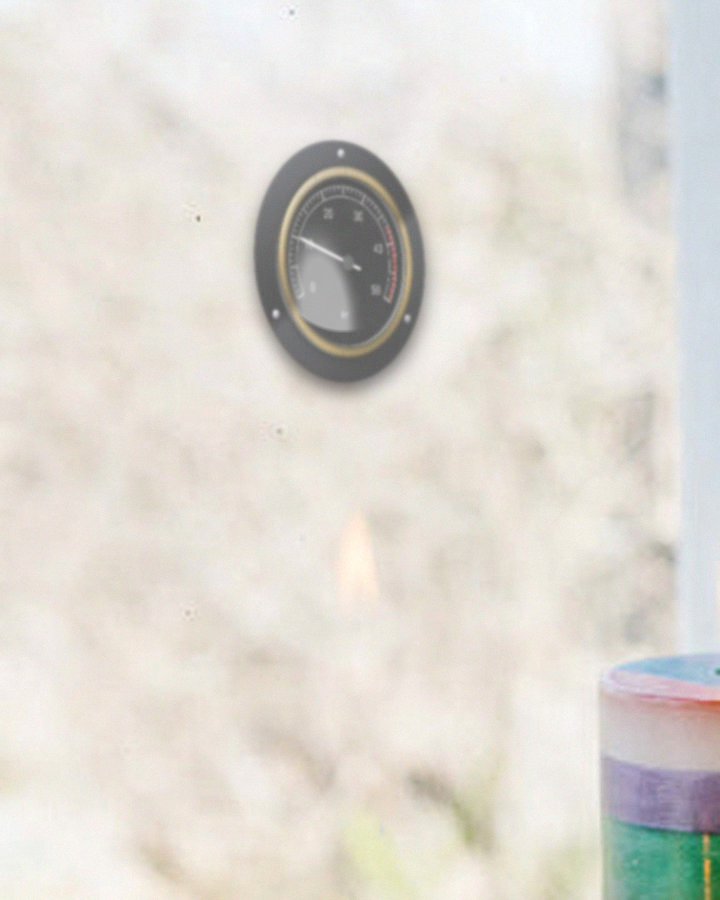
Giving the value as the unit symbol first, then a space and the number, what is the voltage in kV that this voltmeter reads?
kV 10
